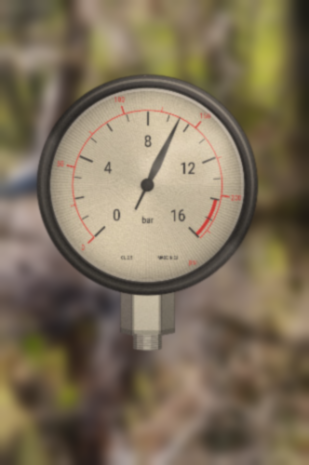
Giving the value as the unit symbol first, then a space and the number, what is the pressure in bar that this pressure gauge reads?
bar 9.5
